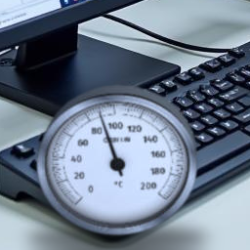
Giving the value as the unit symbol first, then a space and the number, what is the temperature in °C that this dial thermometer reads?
°C 90
